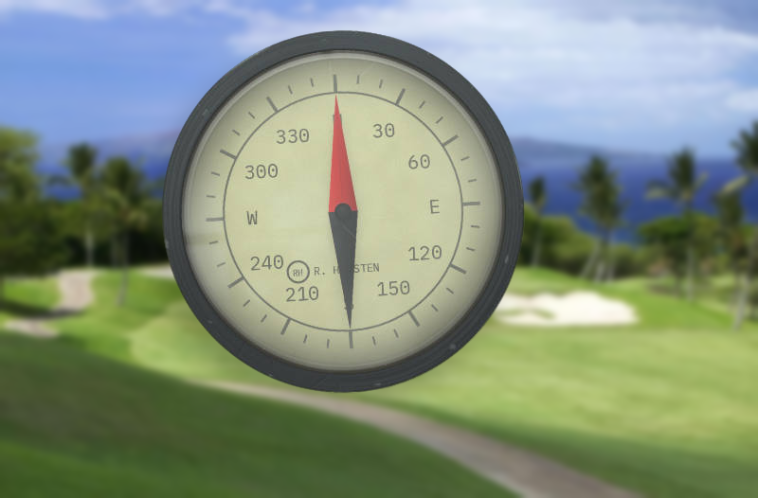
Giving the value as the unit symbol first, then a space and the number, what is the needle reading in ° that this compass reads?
° 0
